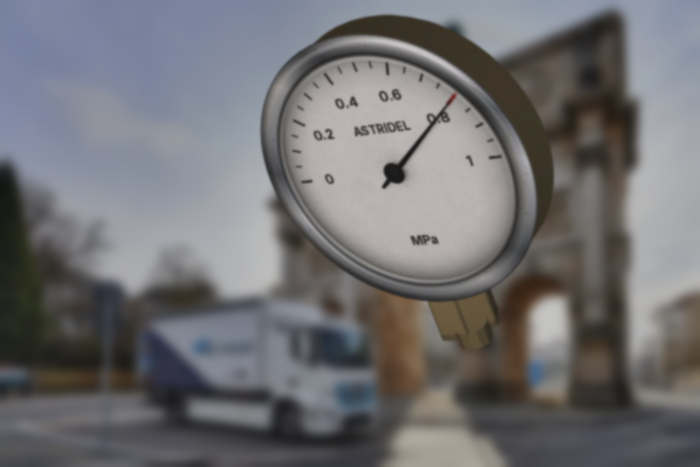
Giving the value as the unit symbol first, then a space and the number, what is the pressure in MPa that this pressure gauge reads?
MPa 0.8
